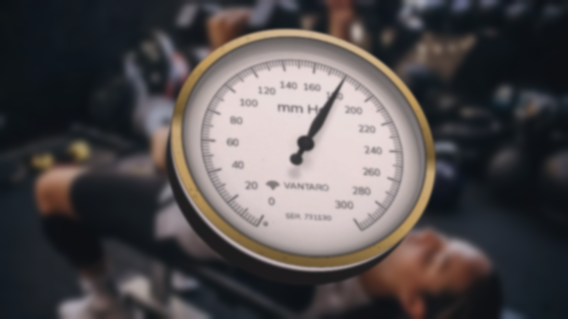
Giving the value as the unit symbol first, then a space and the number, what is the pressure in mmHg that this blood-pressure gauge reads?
mmHg 180
